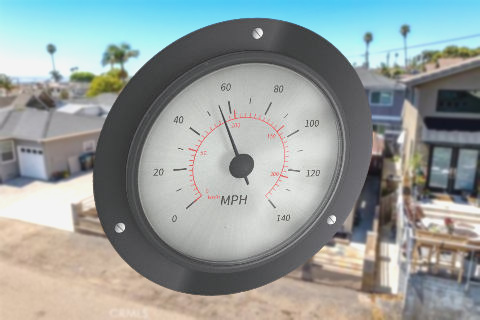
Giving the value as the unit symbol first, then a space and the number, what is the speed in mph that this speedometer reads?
mph 55
